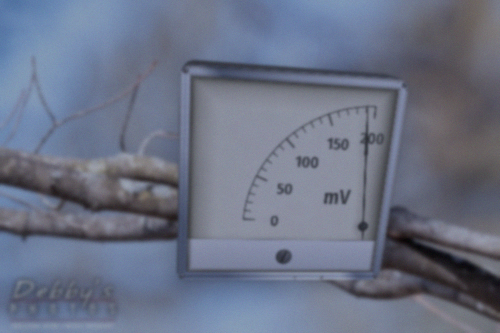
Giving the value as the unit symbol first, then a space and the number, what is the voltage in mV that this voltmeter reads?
mV 190
